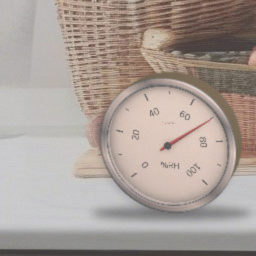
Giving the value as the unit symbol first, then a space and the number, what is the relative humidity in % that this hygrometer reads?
% 70
